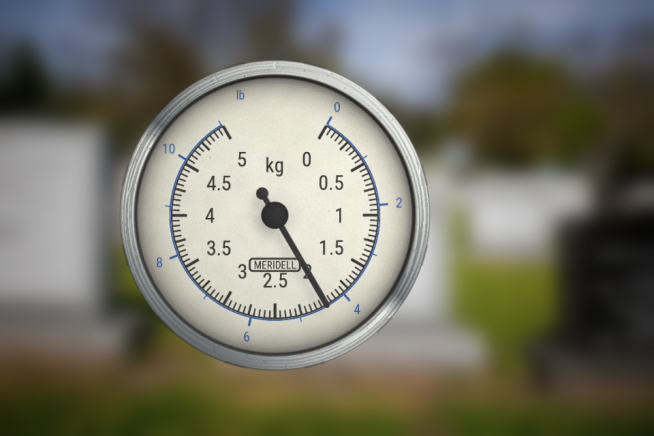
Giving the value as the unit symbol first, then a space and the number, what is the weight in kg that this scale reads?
kg 2
